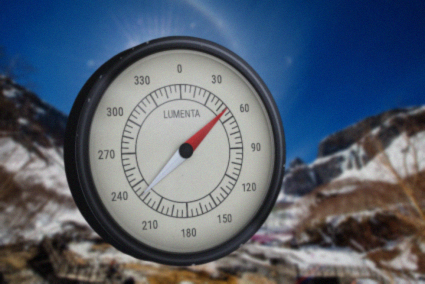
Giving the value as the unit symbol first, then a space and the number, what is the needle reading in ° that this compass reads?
° 50
